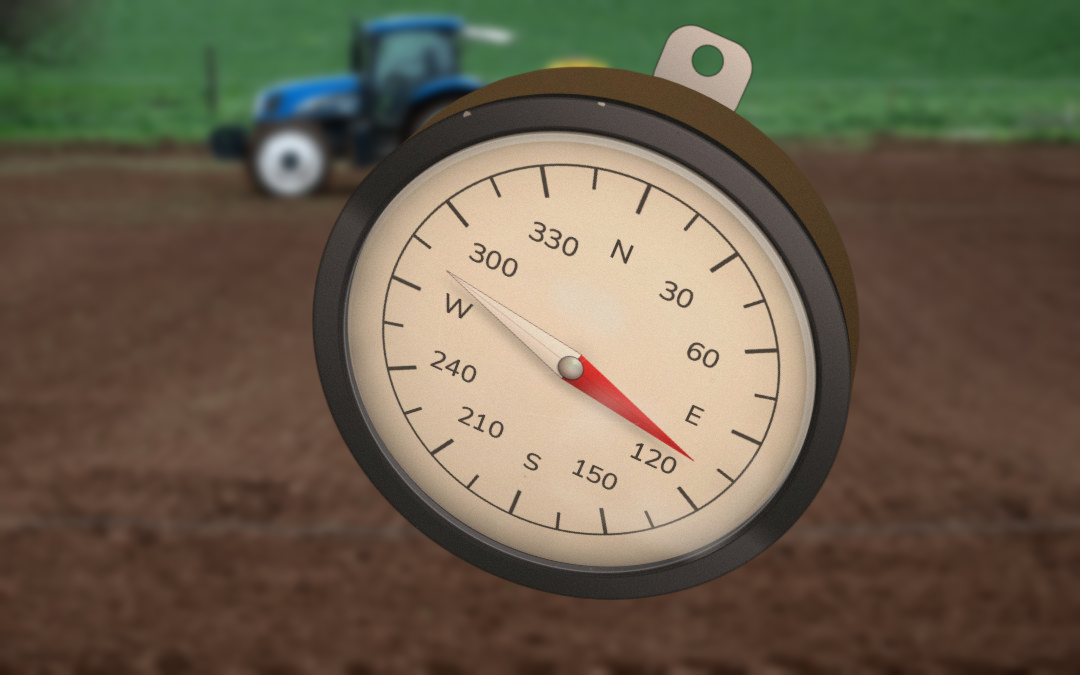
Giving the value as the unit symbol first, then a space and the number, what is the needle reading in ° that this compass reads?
° 105
